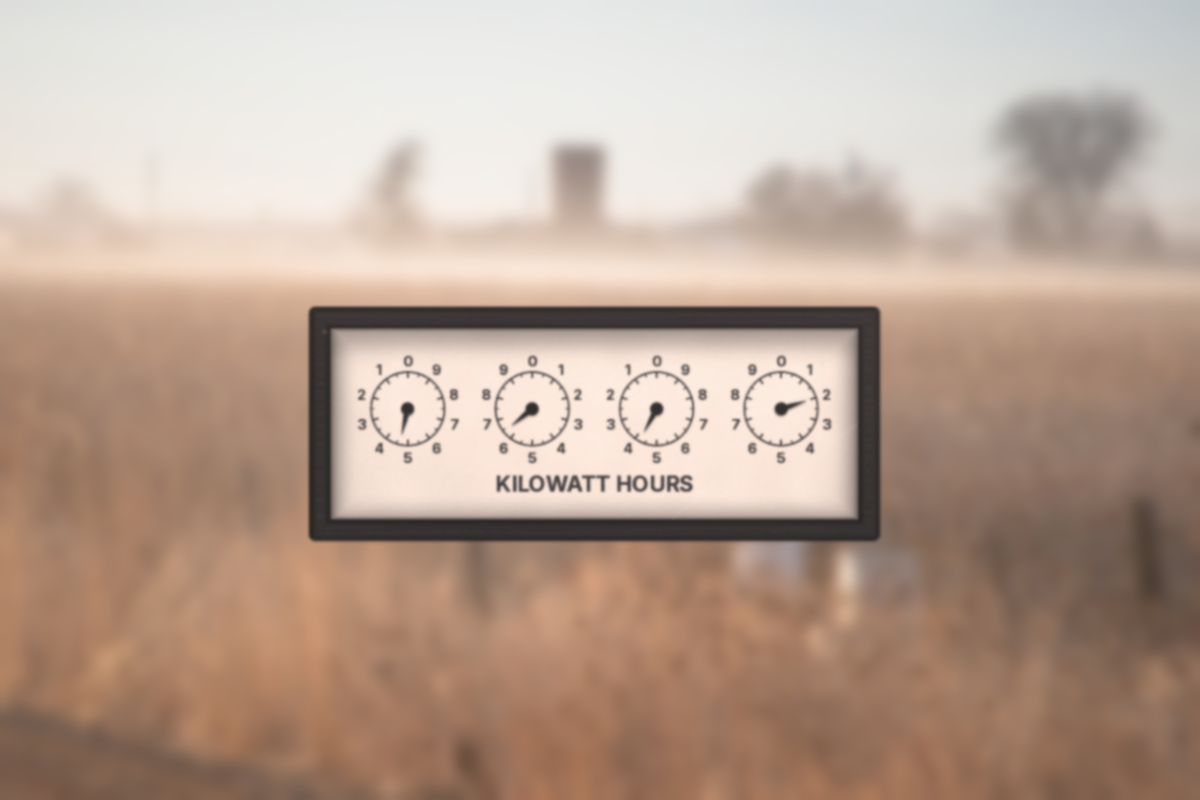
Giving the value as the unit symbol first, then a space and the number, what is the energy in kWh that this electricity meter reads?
kWh 4642
